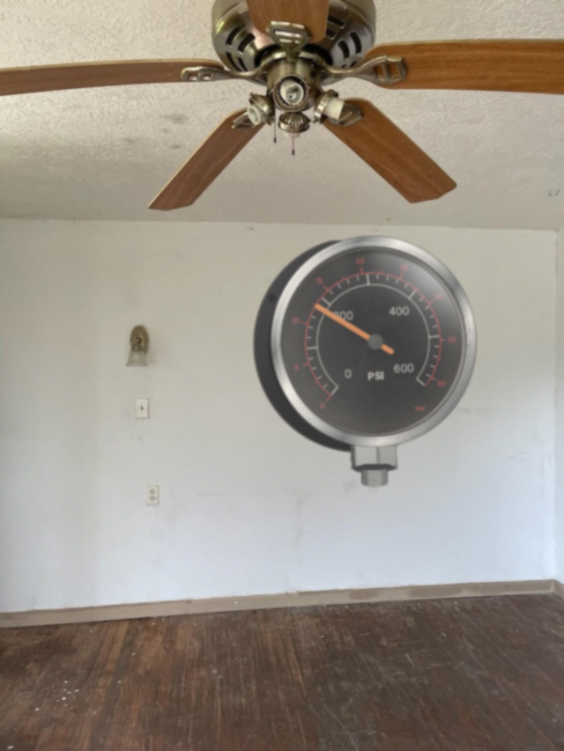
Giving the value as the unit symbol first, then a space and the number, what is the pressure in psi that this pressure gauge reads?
psi 180
